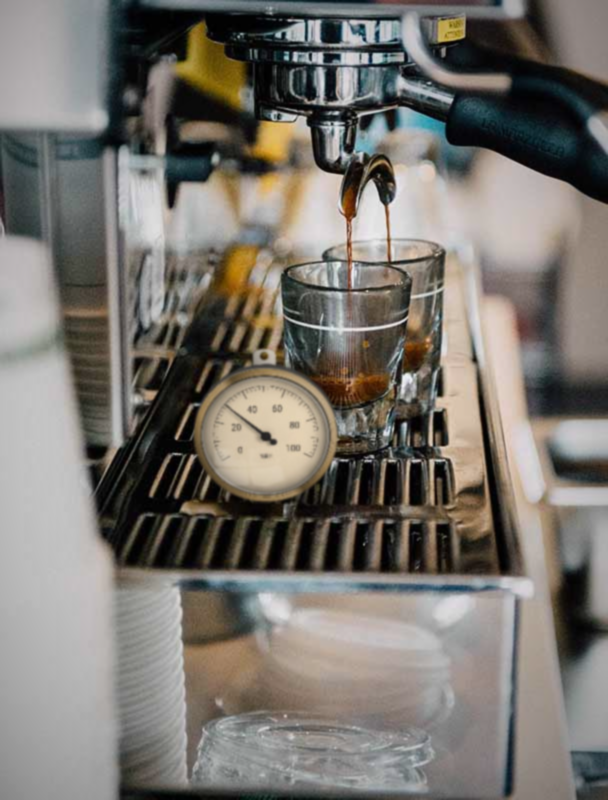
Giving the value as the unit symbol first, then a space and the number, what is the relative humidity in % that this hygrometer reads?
% 30
